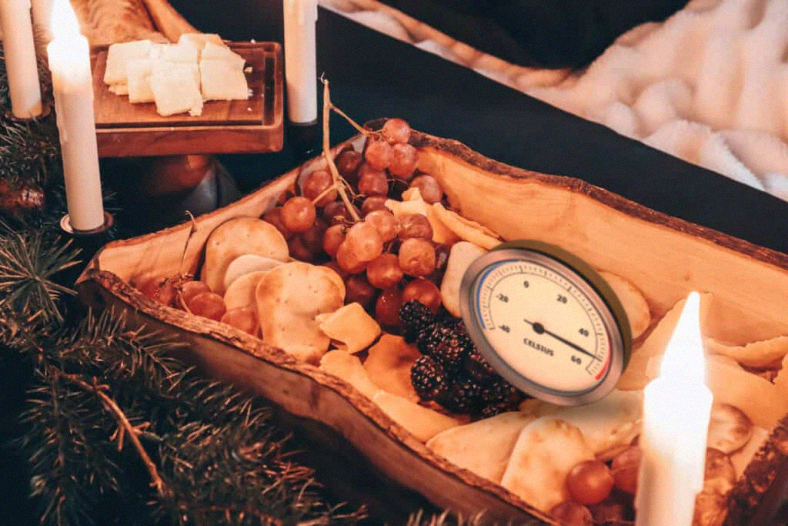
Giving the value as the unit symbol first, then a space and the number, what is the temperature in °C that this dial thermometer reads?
°C 50
